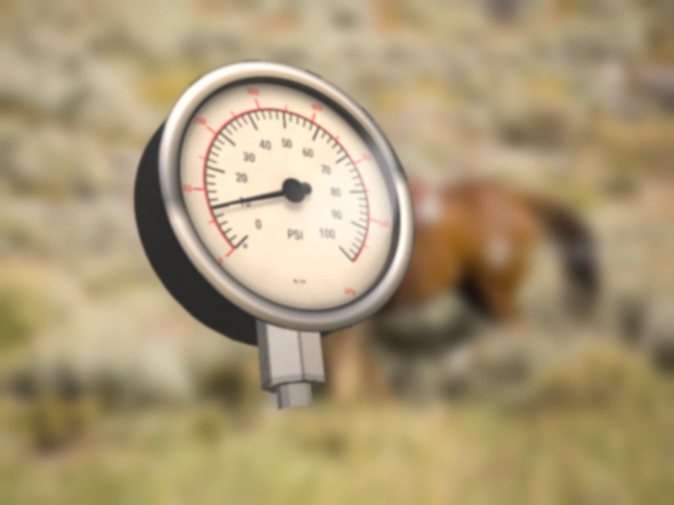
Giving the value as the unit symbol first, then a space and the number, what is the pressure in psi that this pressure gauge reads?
psi 10
